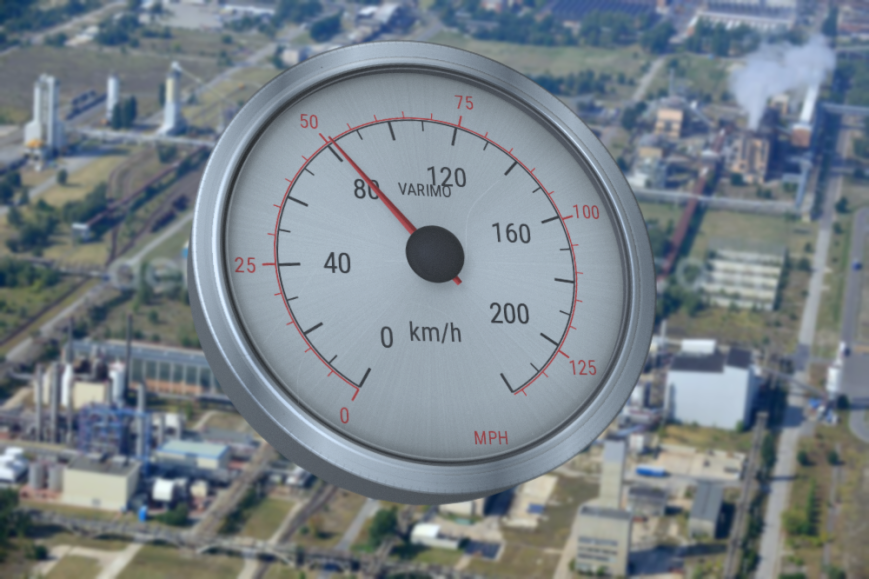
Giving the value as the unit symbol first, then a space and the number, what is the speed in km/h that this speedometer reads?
km/h 80
